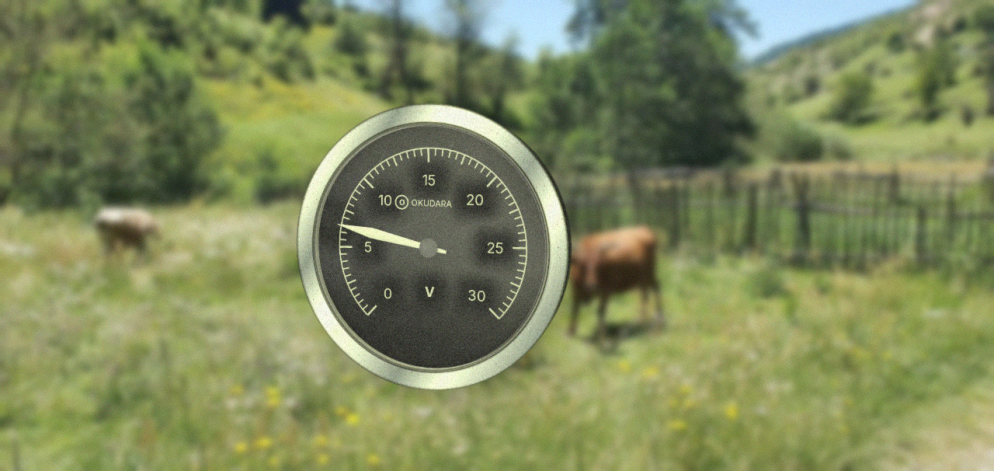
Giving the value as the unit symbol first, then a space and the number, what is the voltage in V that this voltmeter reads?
V 6.5
